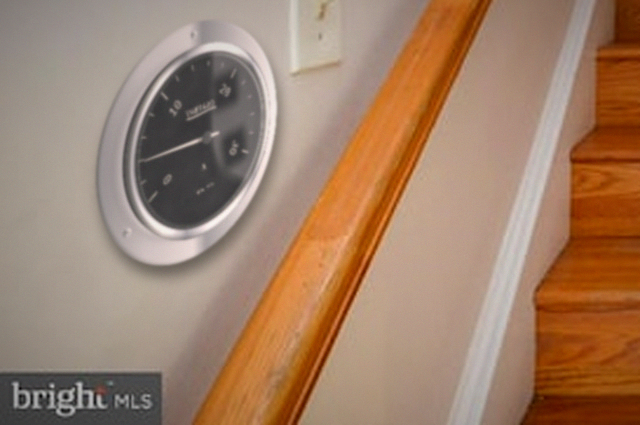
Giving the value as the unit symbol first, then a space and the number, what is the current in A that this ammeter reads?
A 4
